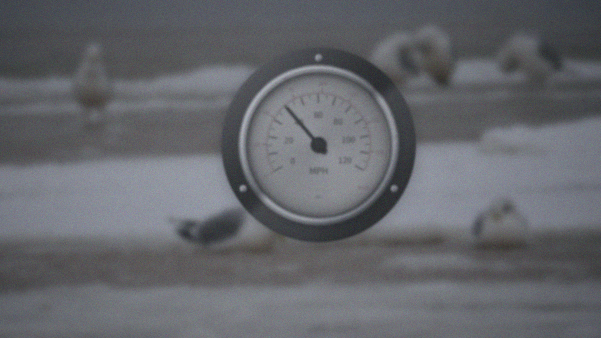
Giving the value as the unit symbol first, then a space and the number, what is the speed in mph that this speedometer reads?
mph 40
